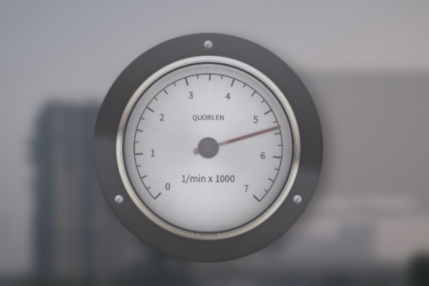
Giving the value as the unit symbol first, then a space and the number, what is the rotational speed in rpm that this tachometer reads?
rpm 5375
